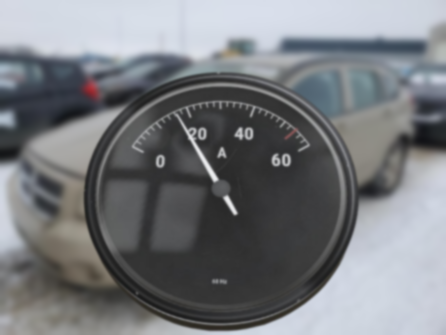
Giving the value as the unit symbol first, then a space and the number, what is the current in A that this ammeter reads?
A 16
